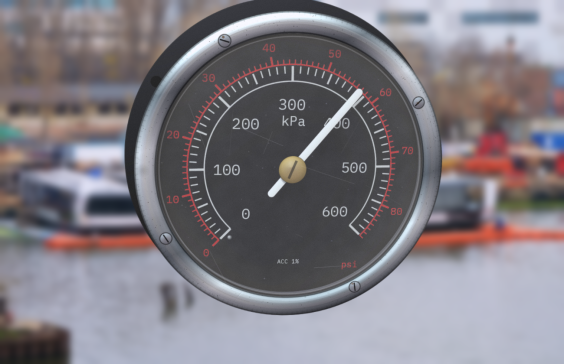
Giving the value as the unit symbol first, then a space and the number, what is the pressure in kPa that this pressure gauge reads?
kPa 390
